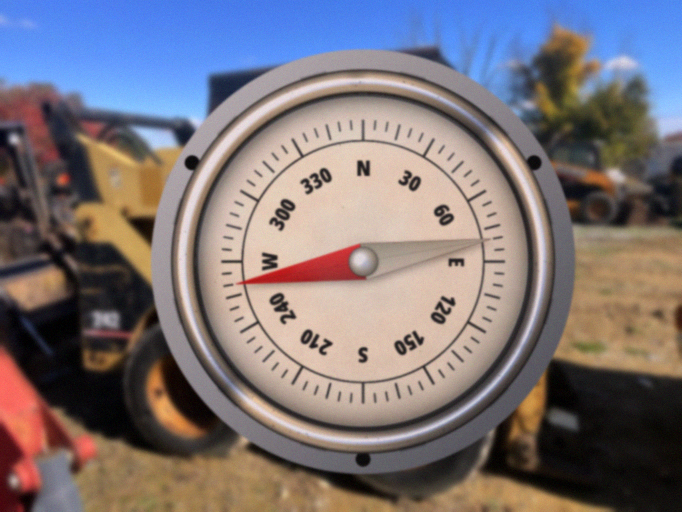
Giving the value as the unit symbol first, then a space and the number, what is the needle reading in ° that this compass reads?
° 260
